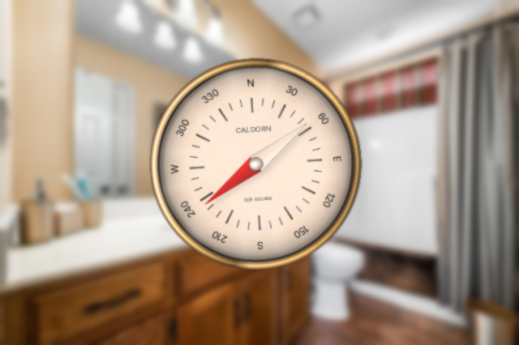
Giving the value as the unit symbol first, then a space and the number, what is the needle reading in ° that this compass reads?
° 235
